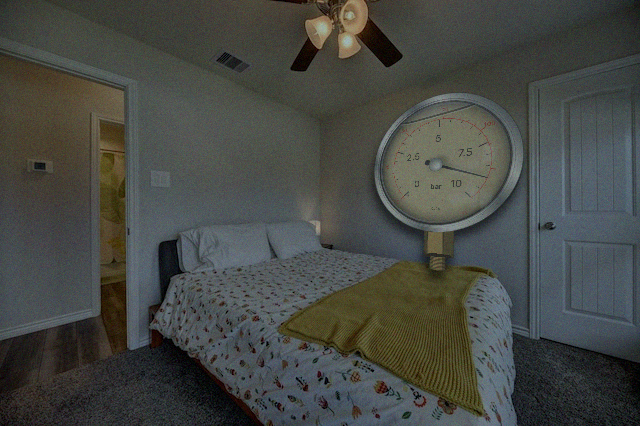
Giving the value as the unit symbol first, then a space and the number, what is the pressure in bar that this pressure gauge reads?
bar 9
